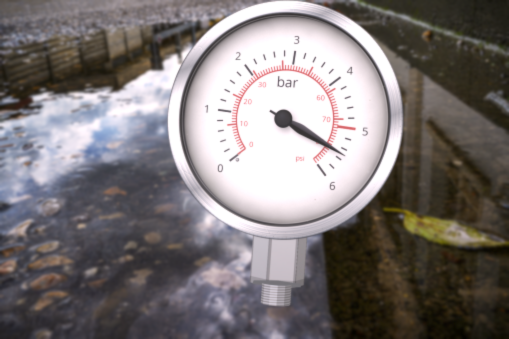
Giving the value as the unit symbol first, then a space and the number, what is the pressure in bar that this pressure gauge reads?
bar 5.5
